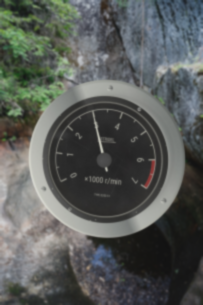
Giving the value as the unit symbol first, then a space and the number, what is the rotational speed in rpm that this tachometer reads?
rpm 3000
